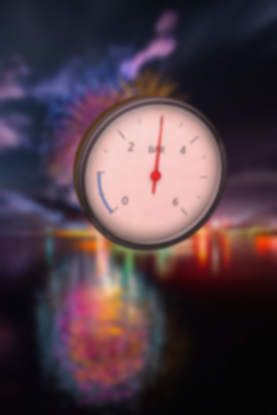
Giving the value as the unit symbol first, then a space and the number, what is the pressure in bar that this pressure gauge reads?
bar 3
